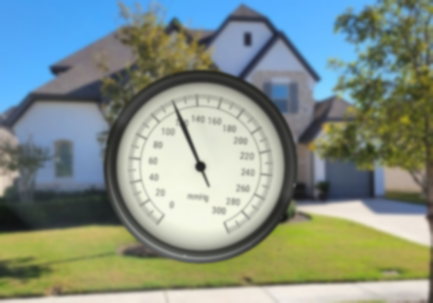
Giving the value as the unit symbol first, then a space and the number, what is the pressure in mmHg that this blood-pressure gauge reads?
mmHg 120
